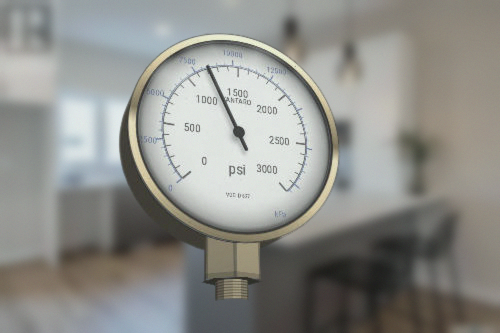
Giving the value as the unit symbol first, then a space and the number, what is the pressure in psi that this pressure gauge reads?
psi 1200
